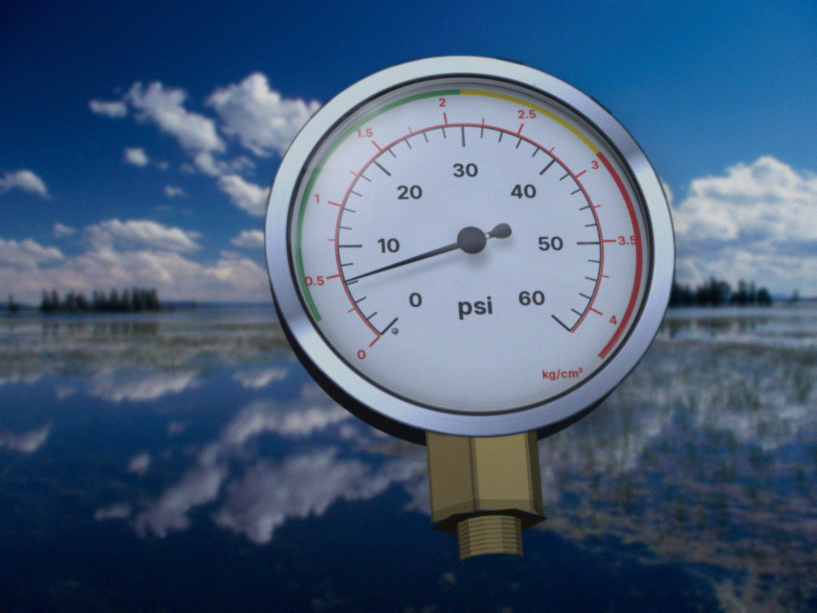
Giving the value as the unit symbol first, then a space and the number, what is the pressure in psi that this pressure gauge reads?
psi 6
